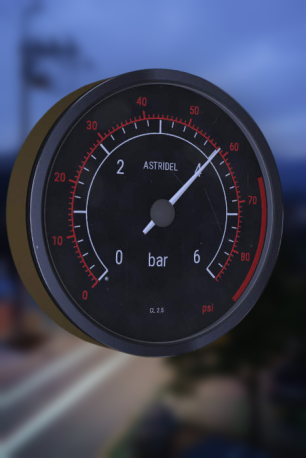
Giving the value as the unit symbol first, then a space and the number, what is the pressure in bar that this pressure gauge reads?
bar 4
